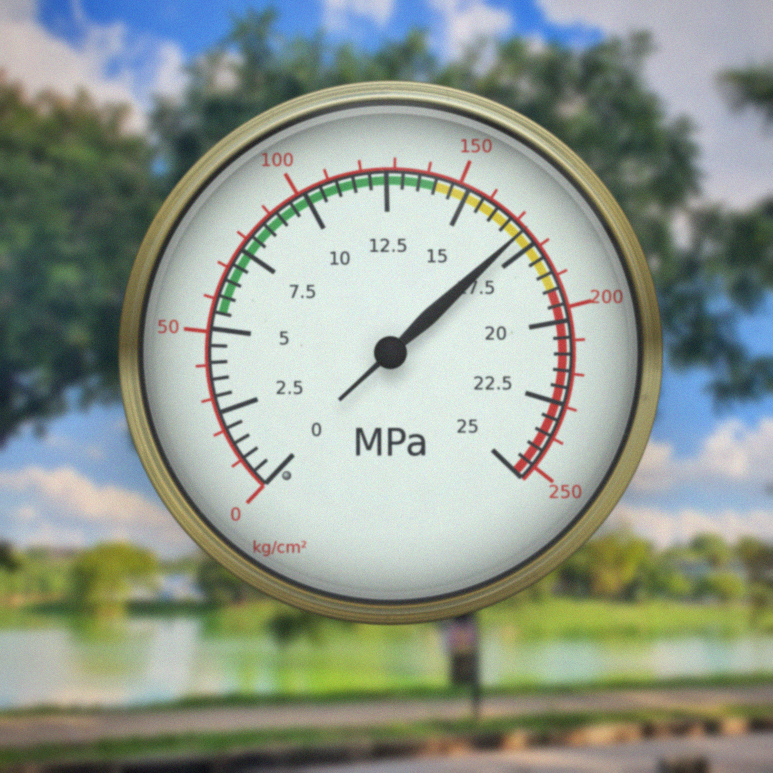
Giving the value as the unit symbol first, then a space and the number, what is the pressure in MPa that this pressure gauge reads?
MPa 17
